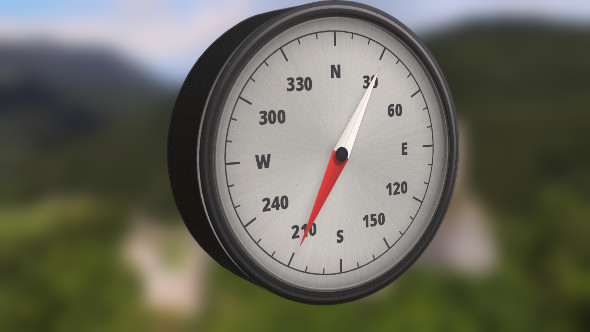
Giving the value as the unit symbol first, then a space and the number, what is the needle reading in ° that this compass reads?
° 210
